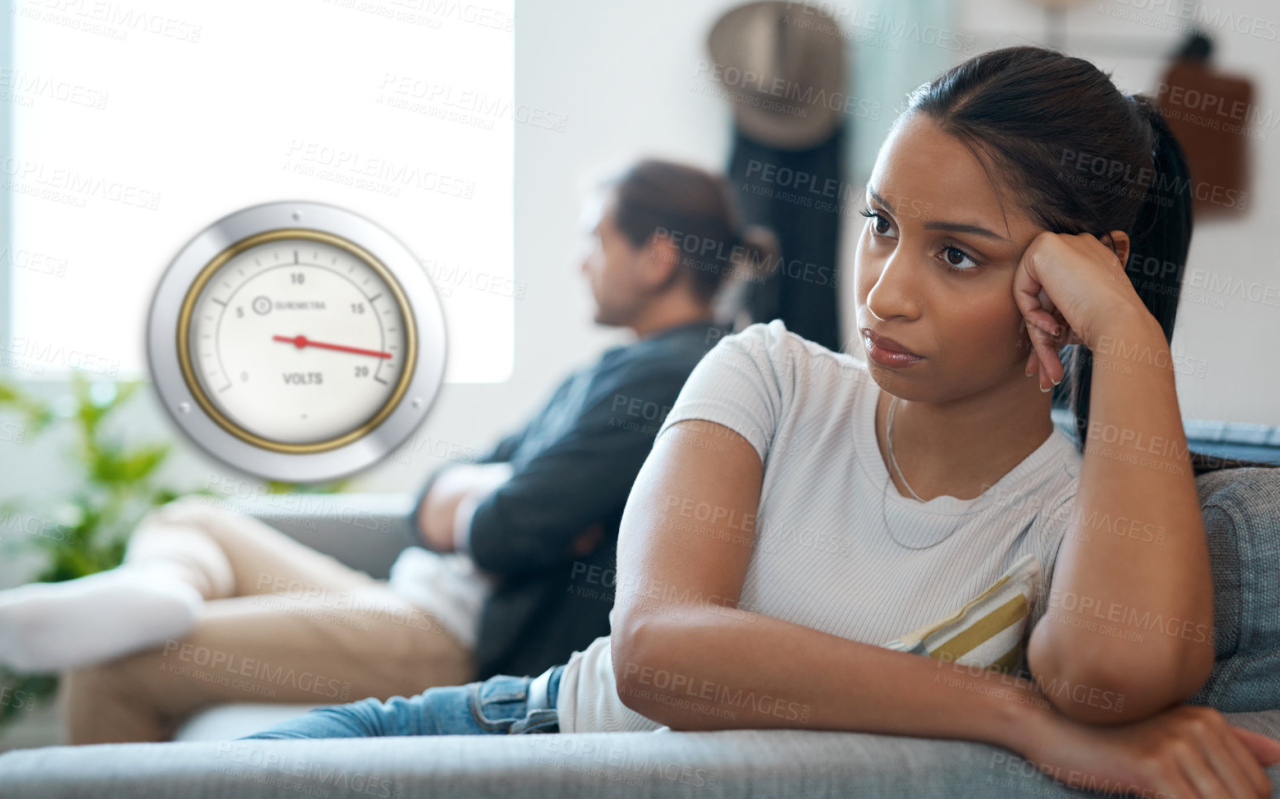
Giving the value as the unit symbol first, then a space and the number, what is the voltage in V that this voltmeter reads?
V 18.5
